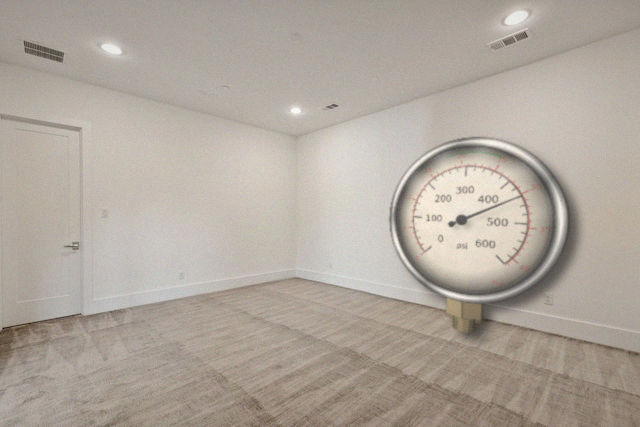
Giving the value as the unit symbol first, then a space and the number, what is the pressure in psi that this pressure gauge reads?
psi 440
